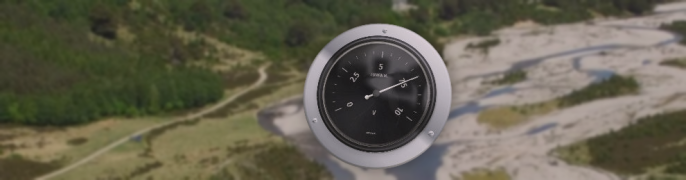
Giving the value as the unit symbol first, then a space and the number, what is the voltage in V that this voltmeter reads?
V 7.5
